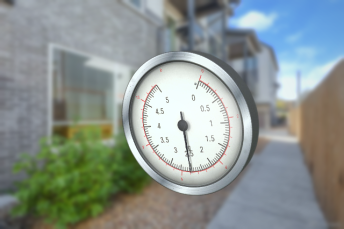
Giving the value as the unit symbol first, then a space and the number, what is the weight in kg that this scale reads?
kg 2.5
